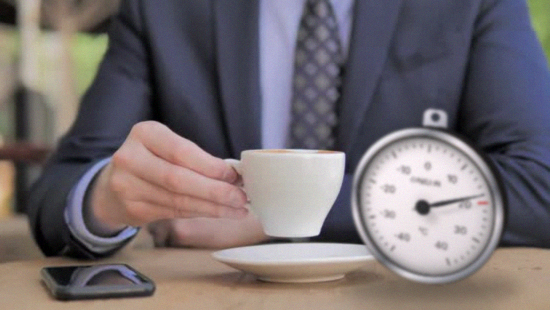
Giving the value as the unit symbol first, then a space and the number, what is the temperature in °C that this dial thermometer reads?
°C 18
